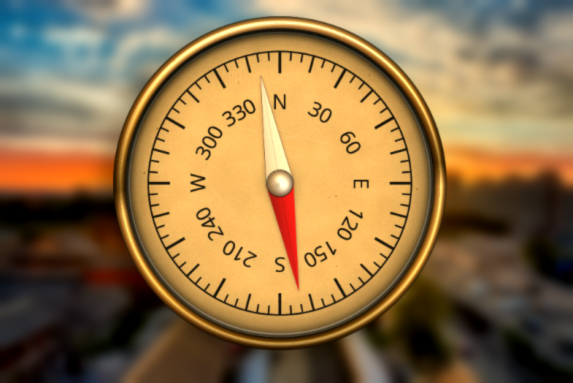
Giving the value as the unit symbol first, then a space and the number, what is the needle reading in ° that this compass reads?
° 170
